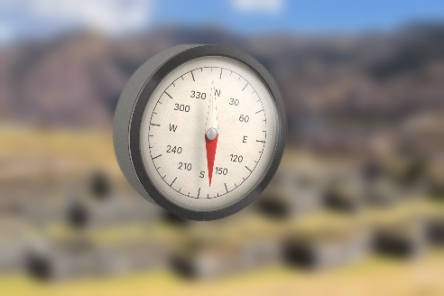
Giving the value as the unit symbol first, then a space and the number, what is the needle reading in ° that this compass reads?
° 170
